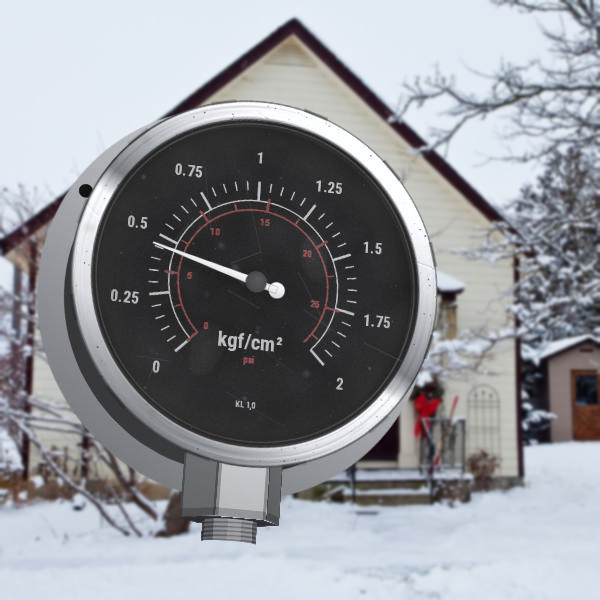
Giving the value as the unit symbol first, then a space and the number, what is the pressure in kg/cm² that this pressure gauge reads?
kg/cm² 0.45
